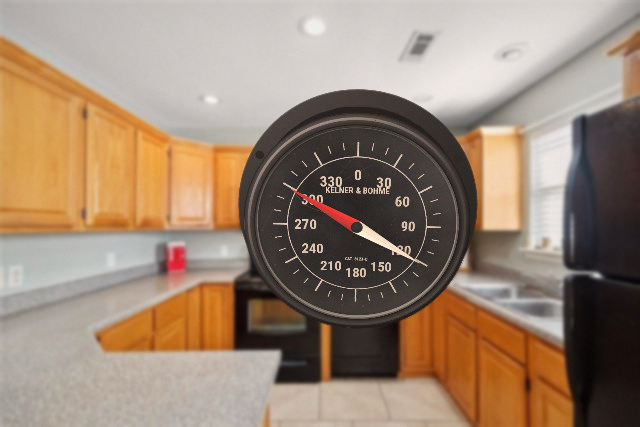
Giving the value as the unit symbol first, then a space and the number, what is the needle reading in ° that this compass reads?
° 300
